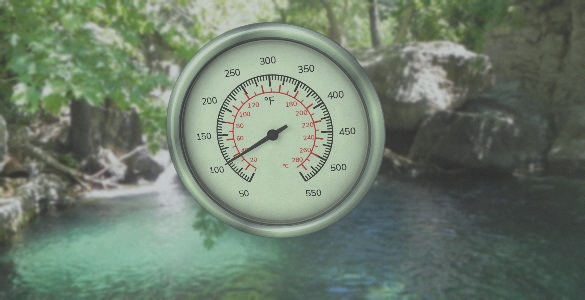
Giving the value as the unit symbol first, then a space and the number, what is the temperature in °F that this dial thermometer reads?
°F 100
